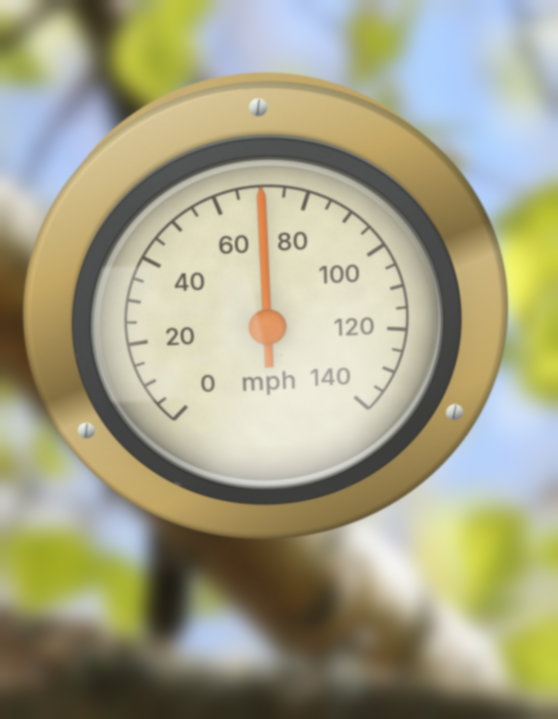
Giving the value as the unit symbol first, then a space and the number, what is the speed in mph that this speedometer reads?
mph 70
